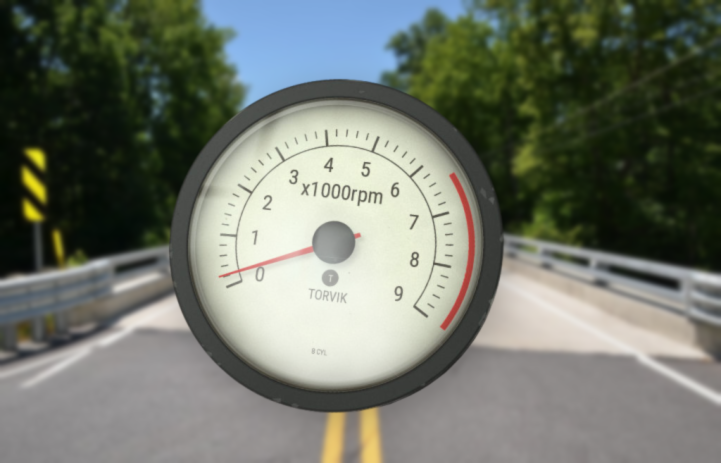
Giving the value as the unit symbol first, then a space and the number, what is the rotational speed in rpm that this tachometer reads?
rpm 200
